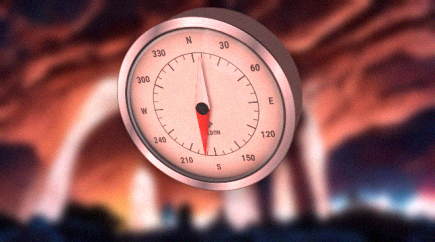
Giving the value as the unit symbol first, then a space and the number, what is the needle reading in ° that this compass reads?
° 190
